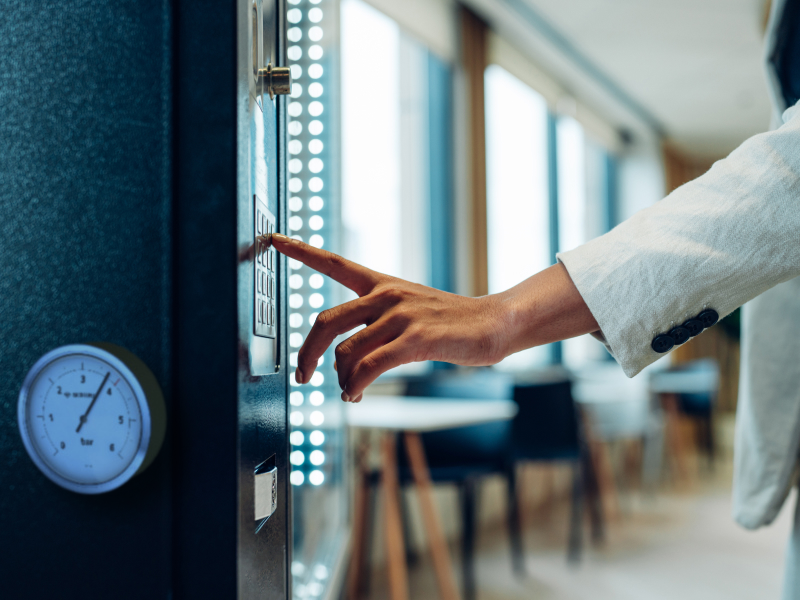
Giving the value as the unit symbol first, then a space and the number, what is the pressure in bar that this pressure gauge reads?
bar 3.75
